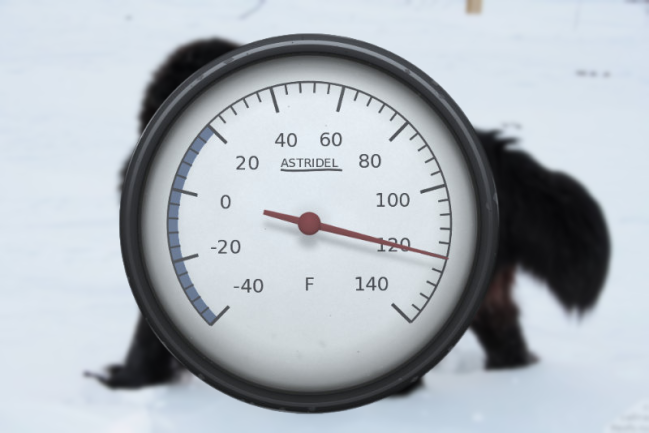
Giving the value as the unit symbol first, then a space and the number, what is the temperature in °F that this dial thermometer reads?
°F 120
